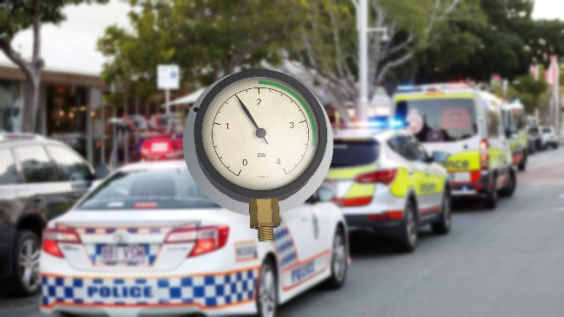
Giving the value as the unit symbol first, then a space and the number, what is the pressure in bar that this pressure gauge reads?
bar 1.6
